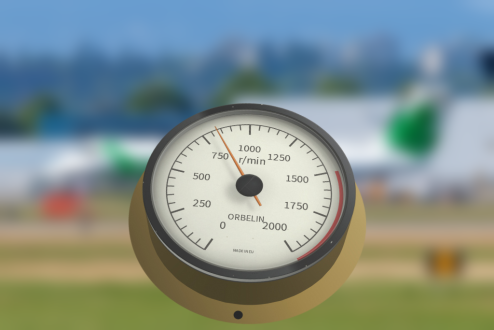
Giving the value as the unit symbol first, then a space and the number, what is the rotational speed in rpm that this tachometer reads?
rpm 825
